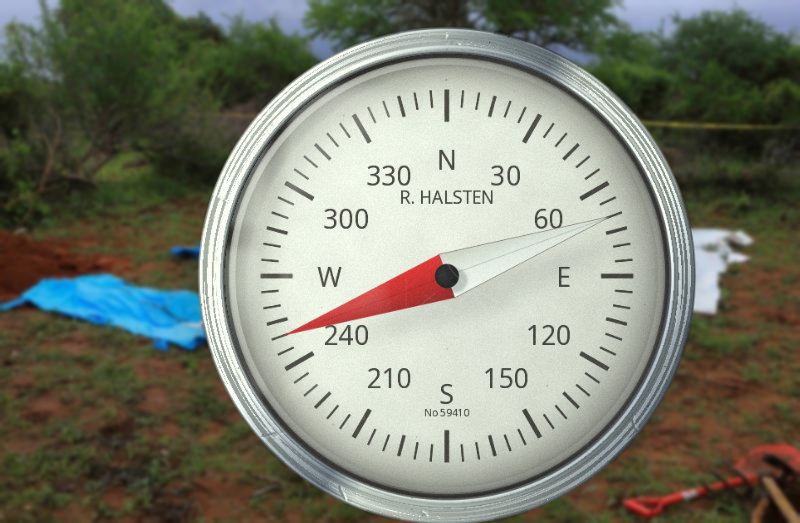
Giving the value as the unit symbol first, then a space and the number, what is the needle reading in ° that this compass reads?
° 250
